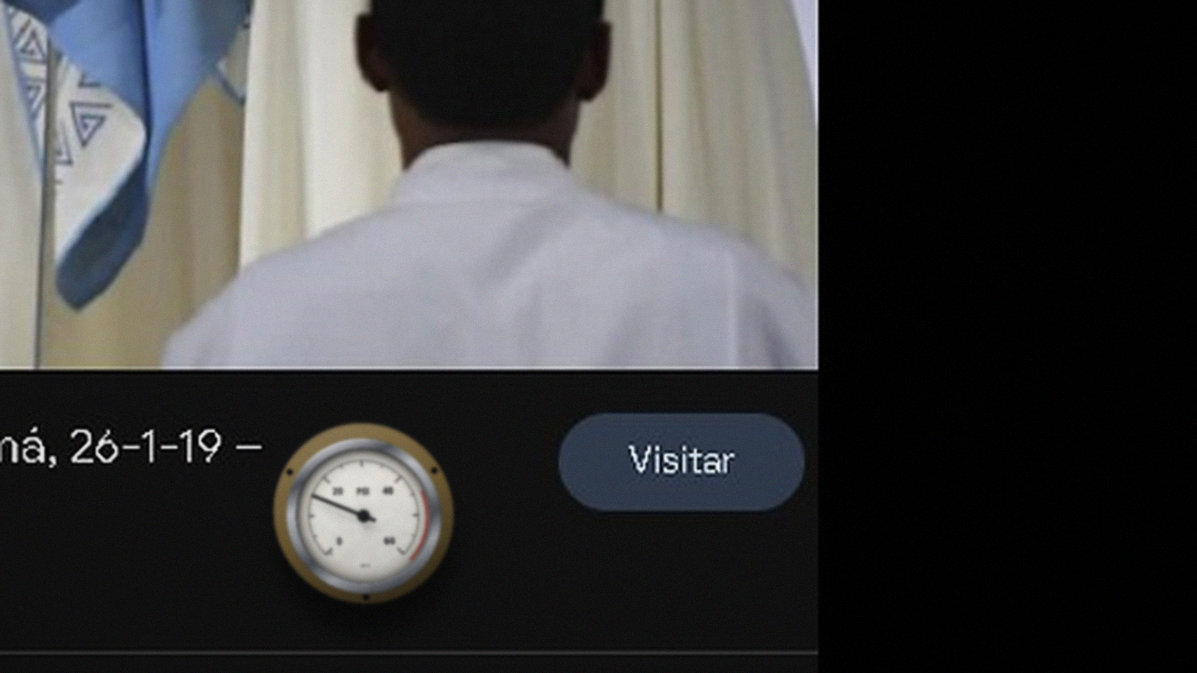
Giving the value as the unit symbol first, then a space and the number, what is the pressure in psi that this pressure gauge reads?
psi 15
